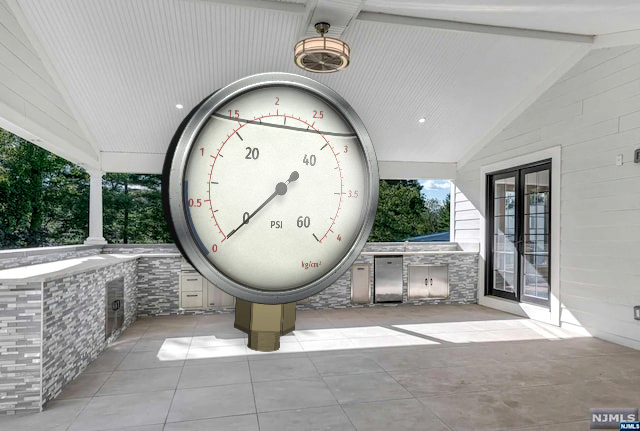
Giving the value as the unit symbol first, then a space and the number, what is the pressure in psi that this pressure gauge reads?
psi 0
